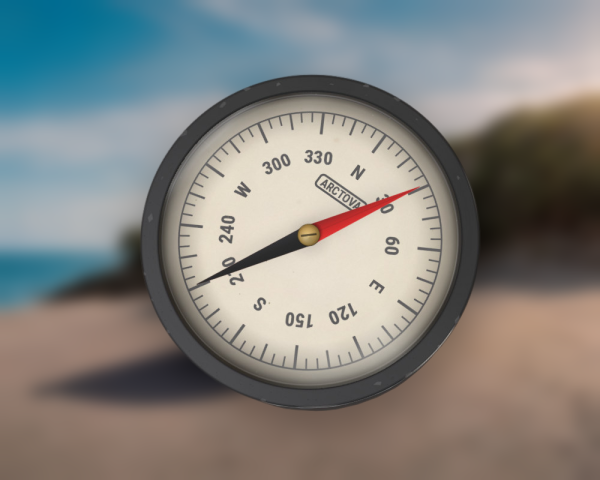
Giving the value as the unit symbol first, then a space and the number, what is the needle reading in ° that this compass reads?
° 30
